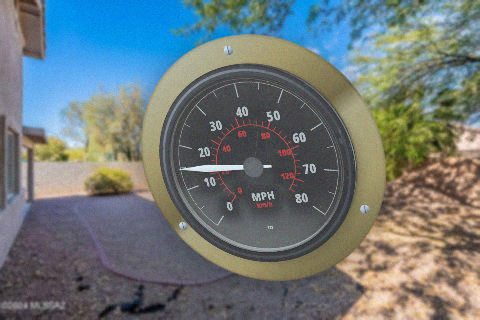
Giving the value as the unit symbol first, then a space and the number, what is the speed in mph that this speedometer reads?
mph 15
